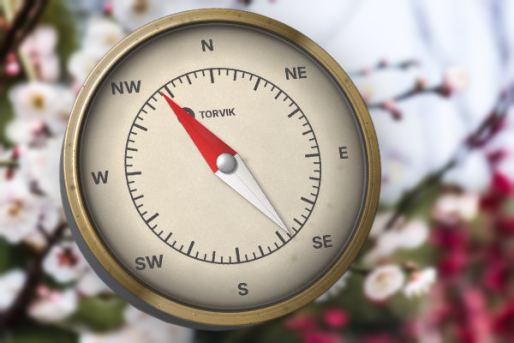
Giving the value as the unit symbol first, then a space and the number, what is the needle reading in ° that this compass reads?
° 325
